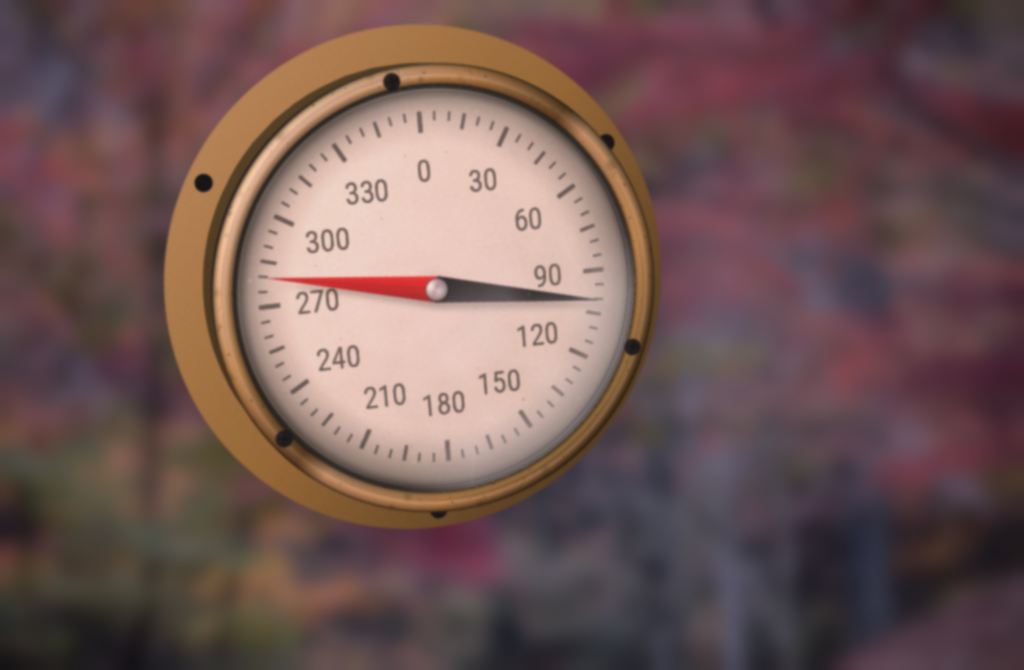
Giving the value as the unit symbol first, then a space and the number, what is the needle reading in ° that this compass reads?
° 280
